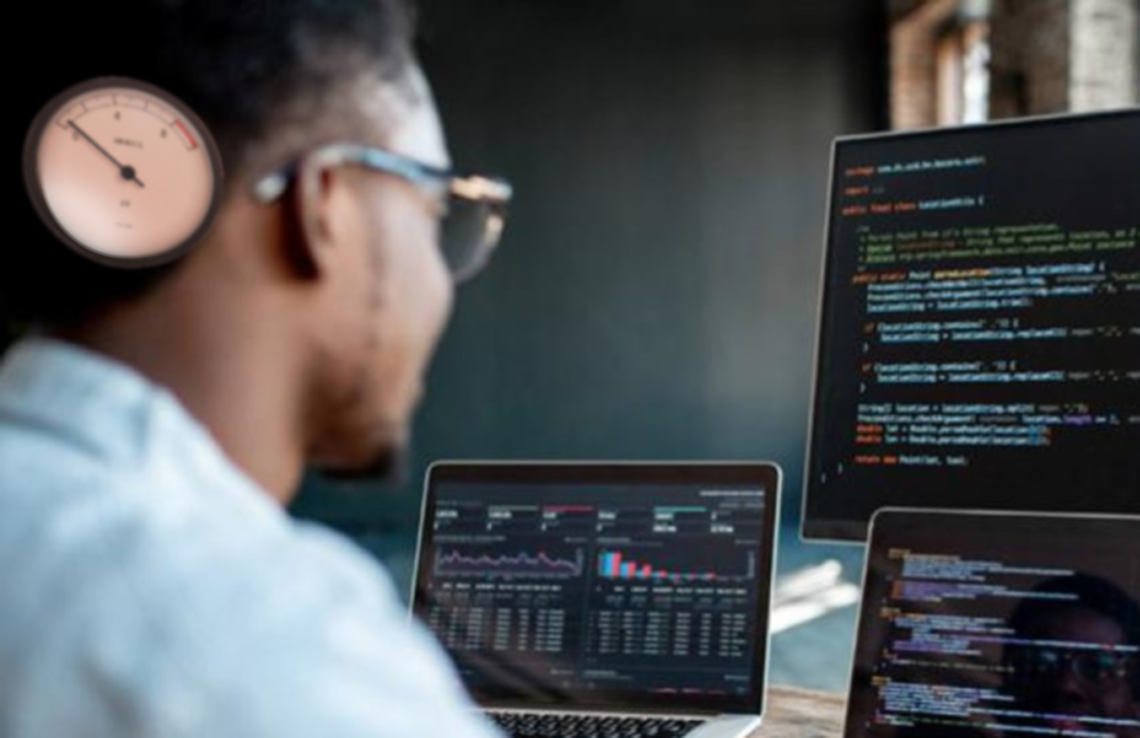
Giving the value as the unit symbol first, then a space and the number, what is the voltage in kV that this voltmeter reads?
kV 0.5
